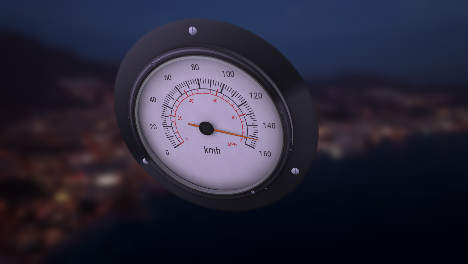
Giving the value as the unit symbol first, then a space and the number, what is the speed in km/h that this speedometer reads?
km/h 150
